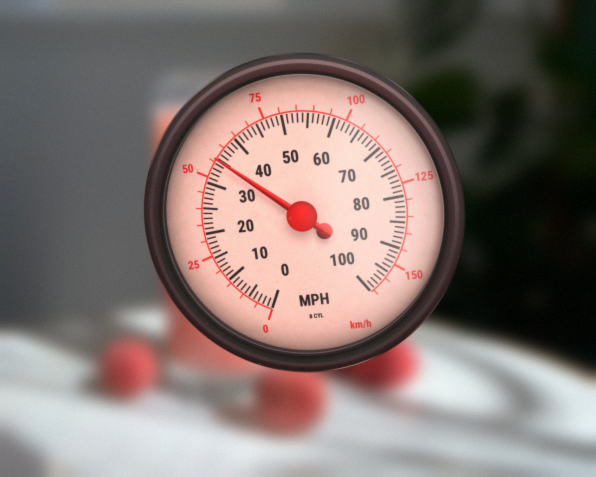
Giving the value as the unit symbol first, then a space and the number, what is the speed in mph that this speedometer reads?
mph 35
